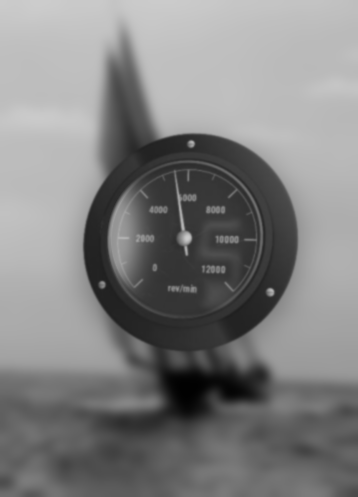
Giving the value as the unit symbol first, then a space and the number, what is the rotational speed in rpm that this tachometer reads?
rpm 5500
